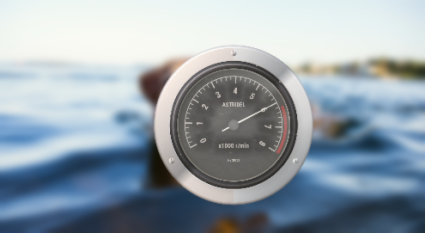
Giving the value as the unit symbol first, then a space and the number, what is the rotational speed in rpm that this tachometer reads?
rpm 6000
